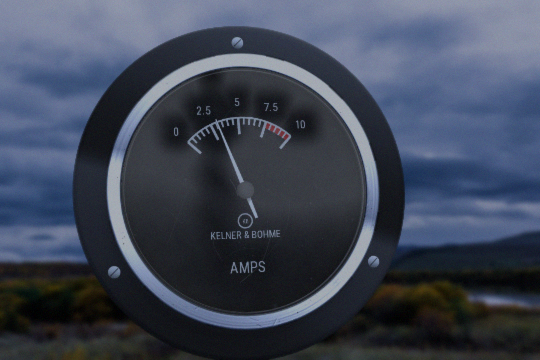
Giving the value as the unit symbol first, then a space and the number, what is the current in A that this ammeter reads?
A 3
